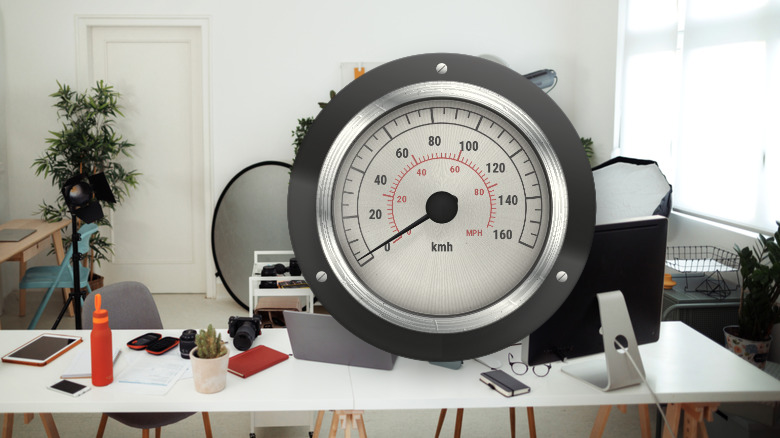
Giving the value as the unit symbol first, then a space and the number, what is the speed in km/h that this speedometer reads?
km/h 2.5
